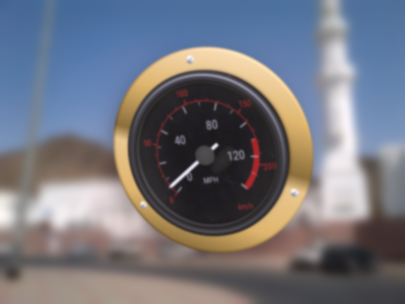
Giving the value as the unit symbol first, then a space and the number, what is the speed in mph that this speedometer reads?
mph 5
